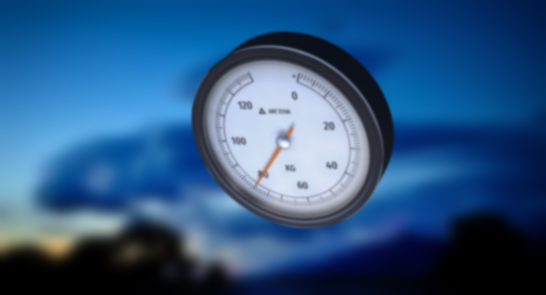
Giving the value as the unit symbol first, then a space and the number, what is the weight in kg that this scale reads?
kg 80
